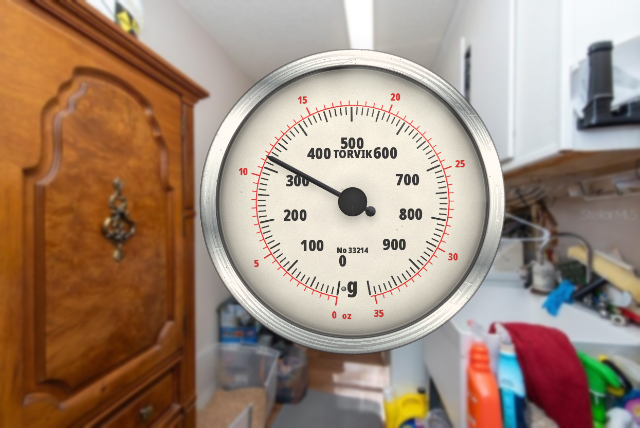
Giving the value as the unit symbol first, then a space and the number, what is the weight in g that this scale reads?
g 320
